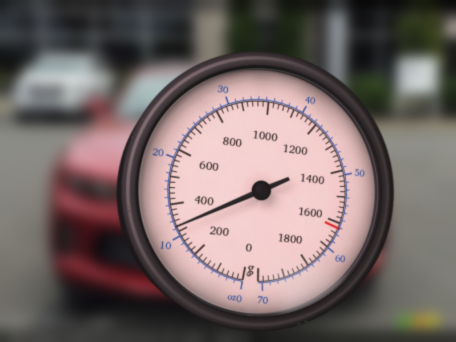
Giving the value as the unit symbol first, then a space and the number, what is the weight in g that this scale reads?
g 320
